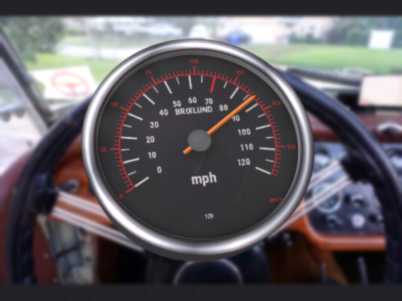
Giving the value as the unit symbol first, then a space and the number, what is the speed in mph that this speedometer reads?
mph 87.5
